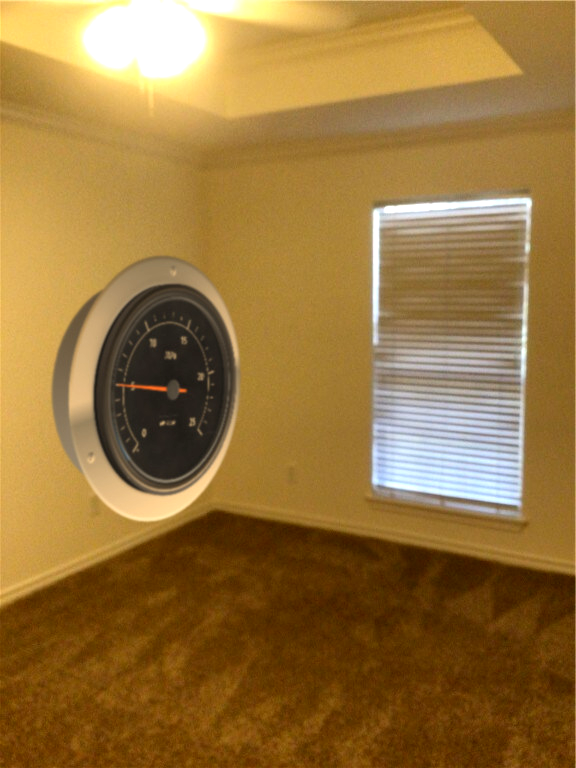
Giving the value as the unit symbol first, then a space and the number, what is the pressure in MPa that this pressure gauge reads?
MPa 5
